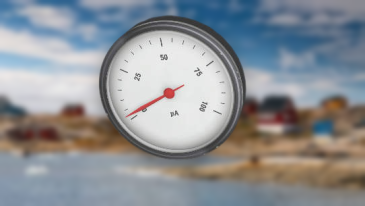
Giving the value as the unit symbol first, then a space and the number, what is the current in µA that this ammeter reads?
µA 2.5
